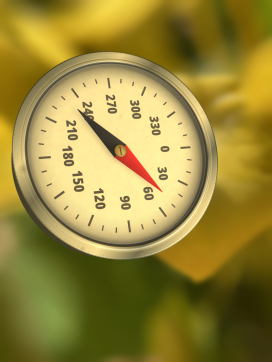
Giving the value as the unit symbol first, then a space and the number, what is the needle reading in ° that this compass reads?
° 50
